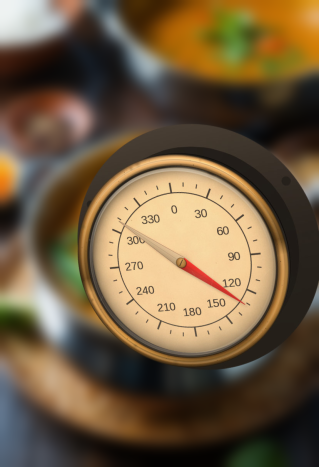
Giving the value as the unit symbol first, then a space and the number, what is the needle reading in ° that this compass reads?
° 130
